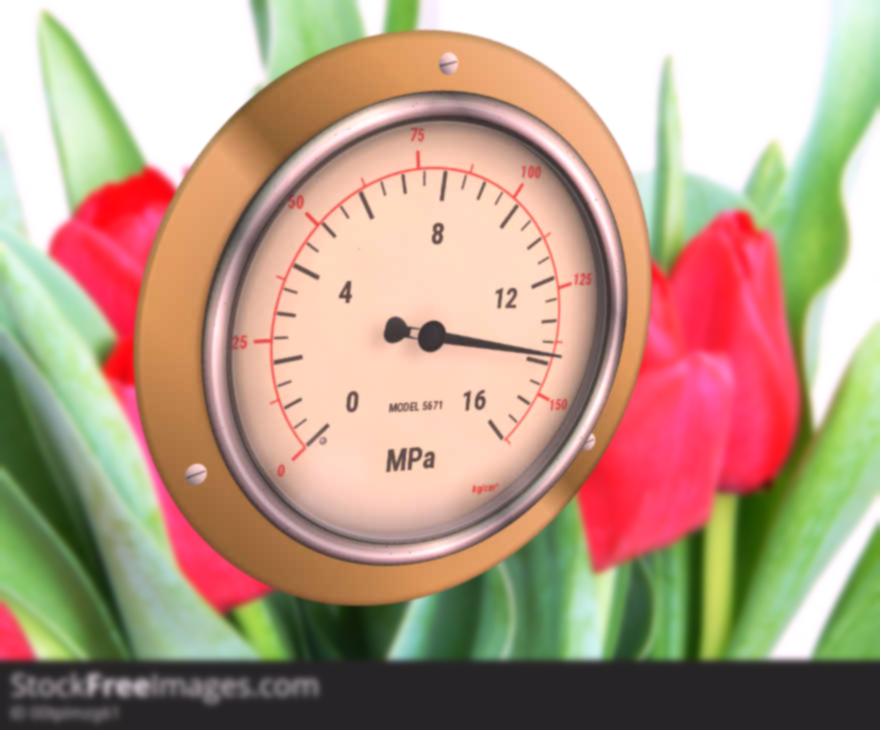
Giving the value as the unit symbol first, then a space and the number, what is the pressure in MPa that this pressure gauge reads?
MPa 13.75
